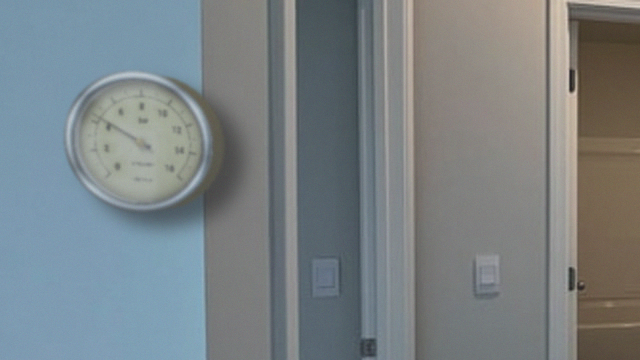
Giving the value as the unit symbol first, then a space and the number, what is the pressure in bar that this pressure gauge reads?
bar 4.5
